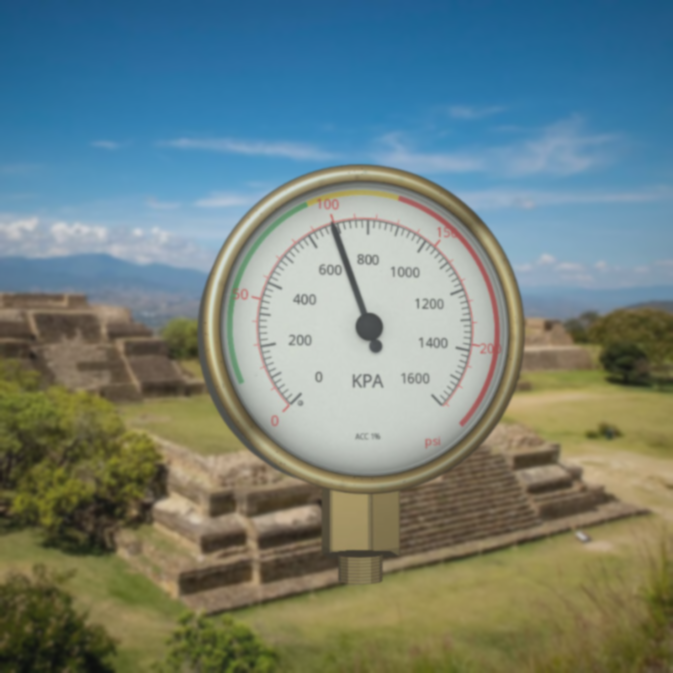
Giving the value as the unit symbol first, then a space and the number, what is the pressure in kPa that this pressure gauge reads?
kPa 680
